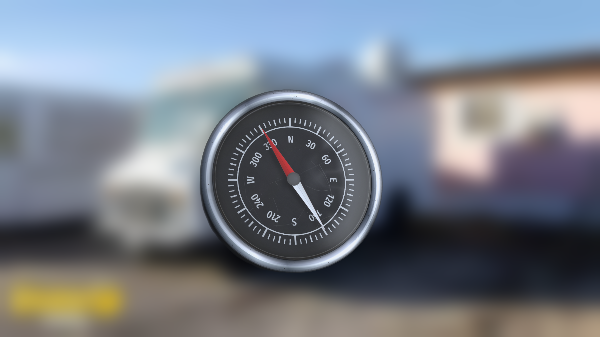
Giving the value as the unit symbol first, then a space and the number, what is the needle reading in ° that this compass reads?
° 330
